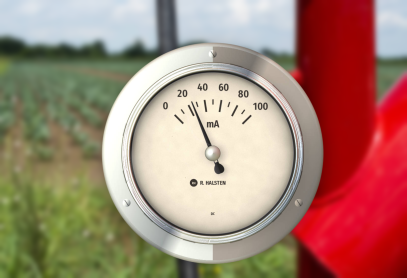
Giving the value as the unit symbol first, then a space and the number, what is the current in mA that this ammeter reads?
mA 25
